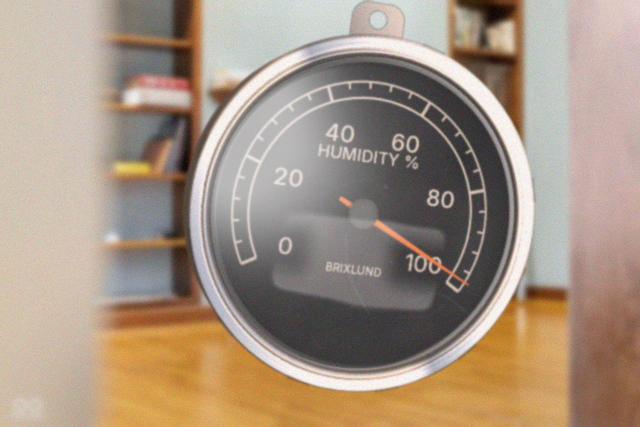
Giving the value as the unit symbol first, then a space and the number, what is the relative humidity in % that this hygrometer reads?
% 98
